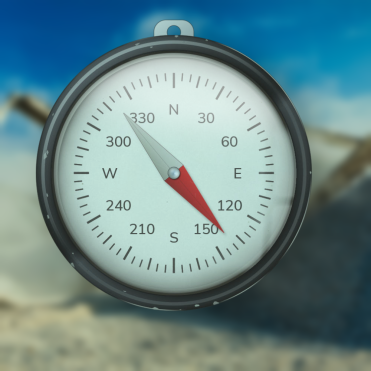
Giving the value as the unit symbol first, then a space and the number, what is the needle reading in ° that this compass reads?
° 140
